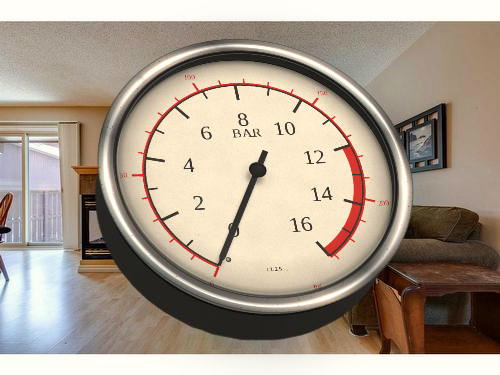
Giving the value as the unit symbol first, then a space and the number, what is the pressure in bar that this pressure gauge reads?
bar 0
